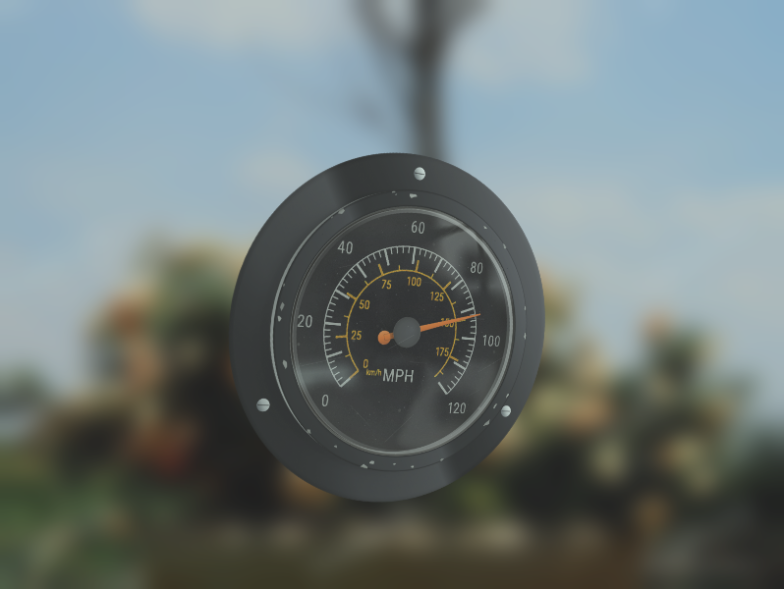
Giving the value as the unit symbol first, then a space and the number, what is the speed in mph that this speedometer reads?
mph 92
